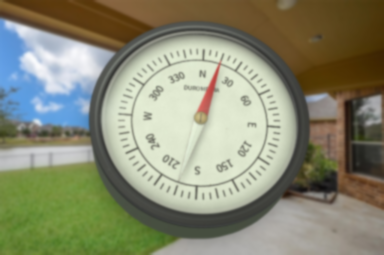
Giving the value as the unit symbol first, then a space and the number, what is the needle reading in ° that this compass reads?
° 15
